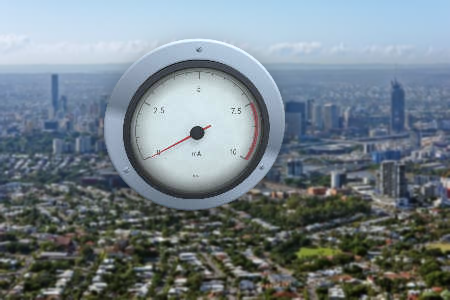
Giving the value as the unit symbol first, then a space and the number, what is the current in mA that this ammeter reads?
mA 0
